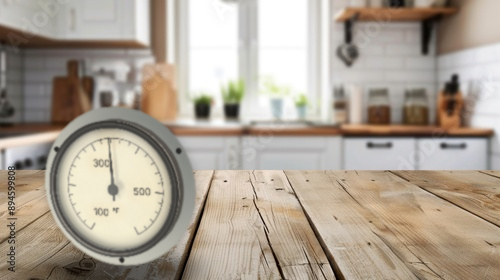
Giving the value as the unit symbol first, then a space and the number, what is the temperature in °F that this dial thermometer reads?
°F 340
